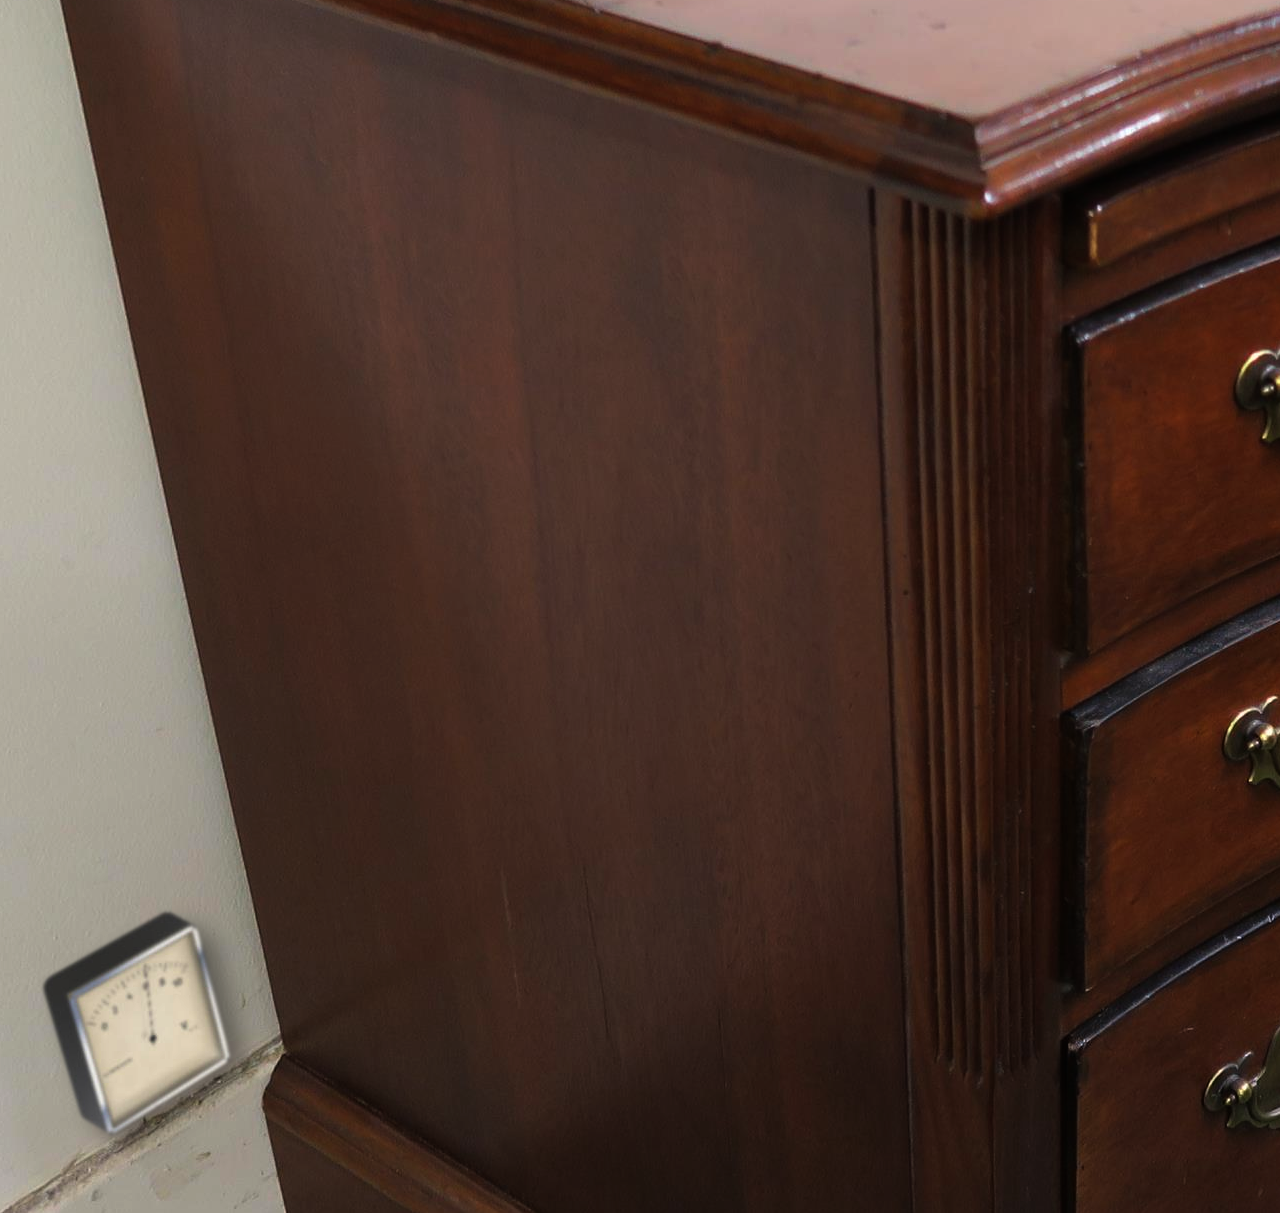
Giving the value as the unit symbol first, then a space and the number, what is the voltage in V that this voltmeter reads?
V 6
